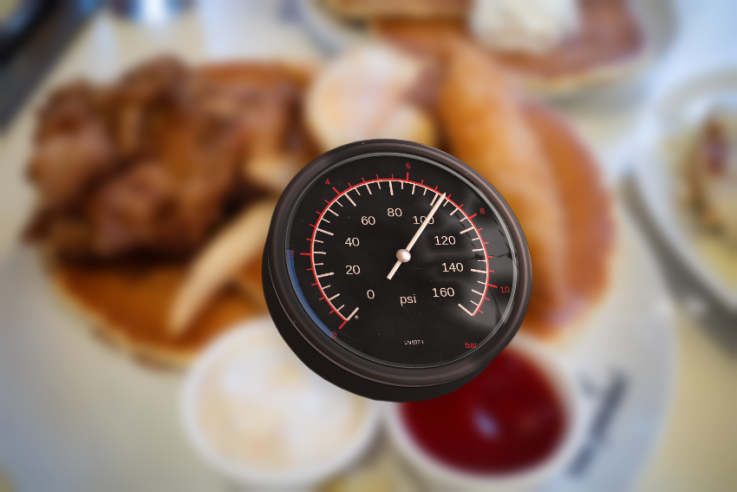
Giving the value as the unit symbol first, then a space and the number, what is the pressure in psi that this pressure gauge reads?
psi 102.5
